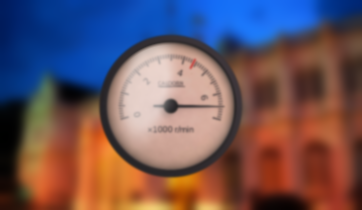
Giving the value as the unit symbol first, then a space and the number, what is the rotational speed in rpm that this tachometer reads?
rpm 6500
